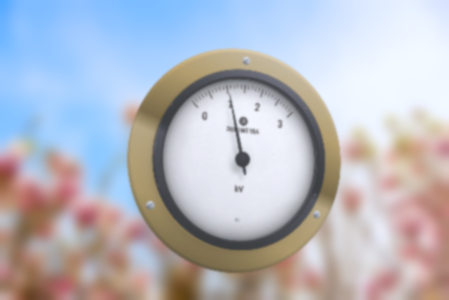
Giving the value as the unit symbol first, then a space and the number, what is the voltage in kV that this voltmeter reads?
kV 1
